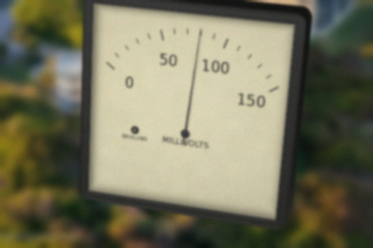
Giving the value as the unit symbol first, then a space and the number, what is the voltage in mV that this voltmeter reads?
mV 80
